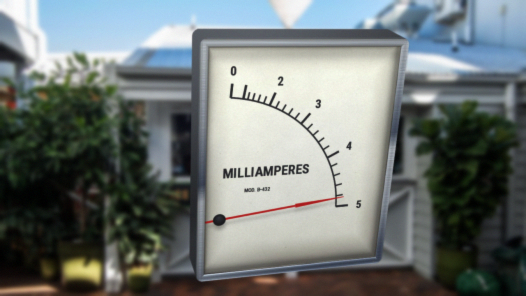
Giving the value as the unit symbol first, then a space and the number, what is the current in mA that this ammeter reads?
mA 4.8
